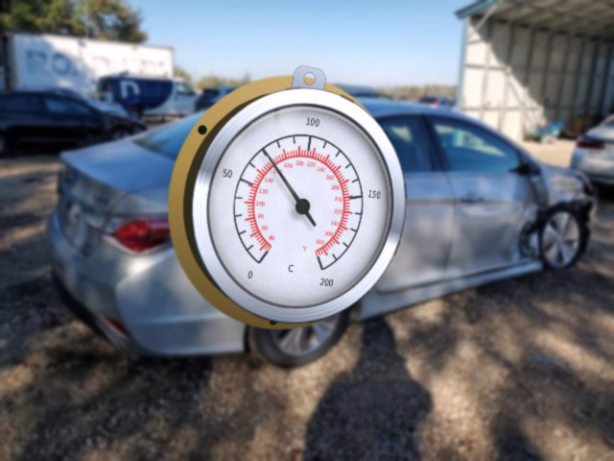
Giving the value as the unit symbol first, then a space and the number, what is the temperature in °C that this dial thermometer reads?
°C 70
